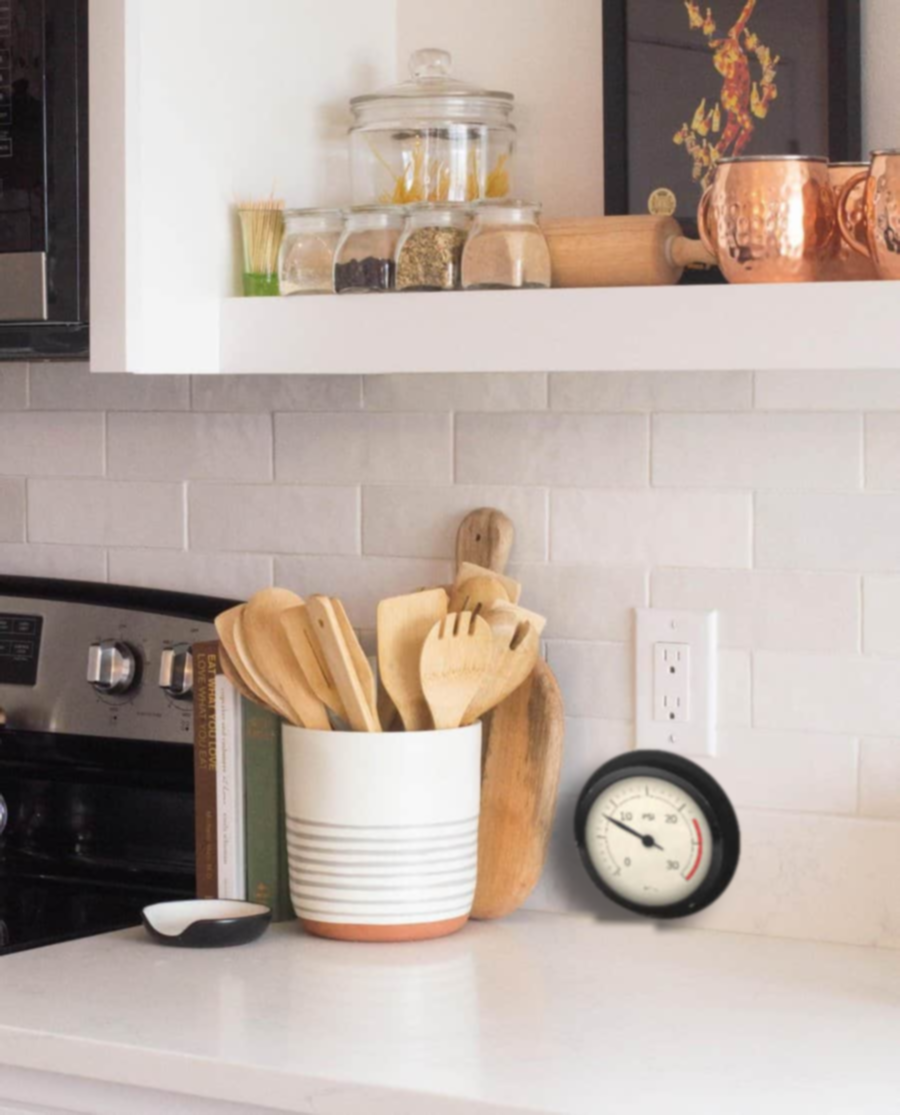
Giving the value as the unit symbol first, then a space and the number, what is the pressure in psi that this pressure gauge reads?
psi 8
